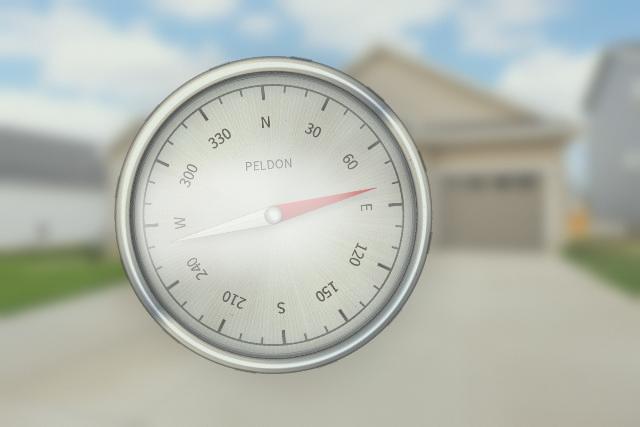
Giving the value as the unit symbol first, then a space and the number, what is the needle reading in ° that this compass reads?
° 80
